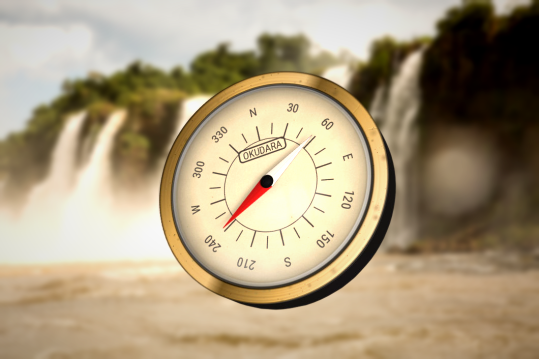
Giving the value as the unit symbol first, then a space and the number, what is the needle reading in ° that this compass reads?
° 240
